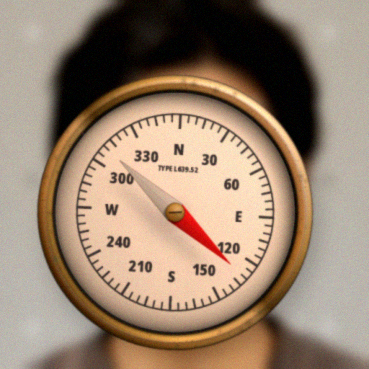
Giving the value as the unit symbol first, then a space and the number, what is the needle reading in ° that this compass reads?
° 130
